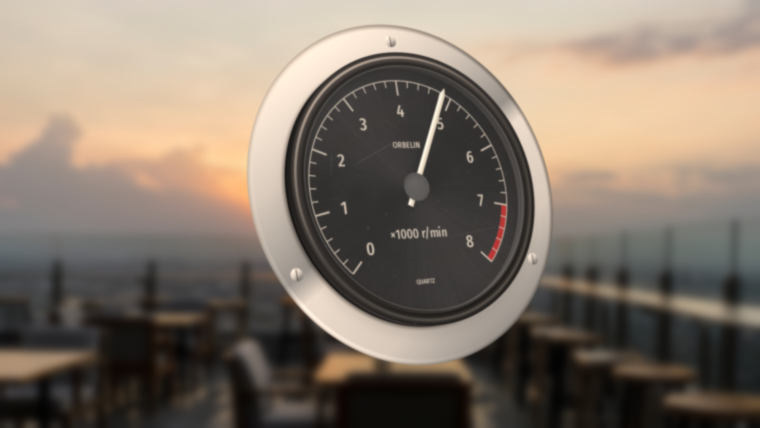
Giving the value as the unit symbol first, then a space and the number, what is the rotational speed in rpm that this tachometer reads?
rpm 4800
